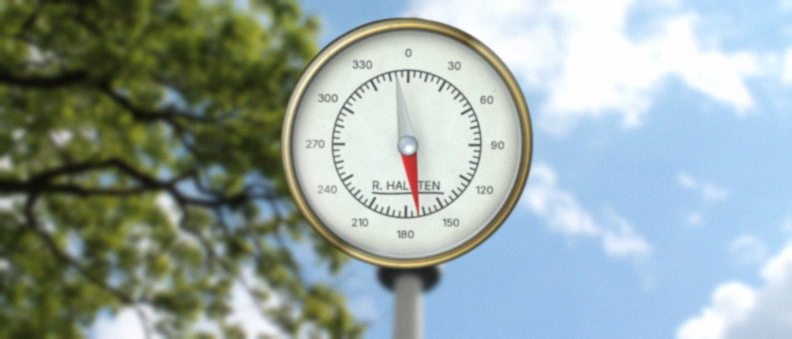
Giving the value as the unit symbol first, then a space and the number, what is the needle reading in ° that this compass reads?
° 170
